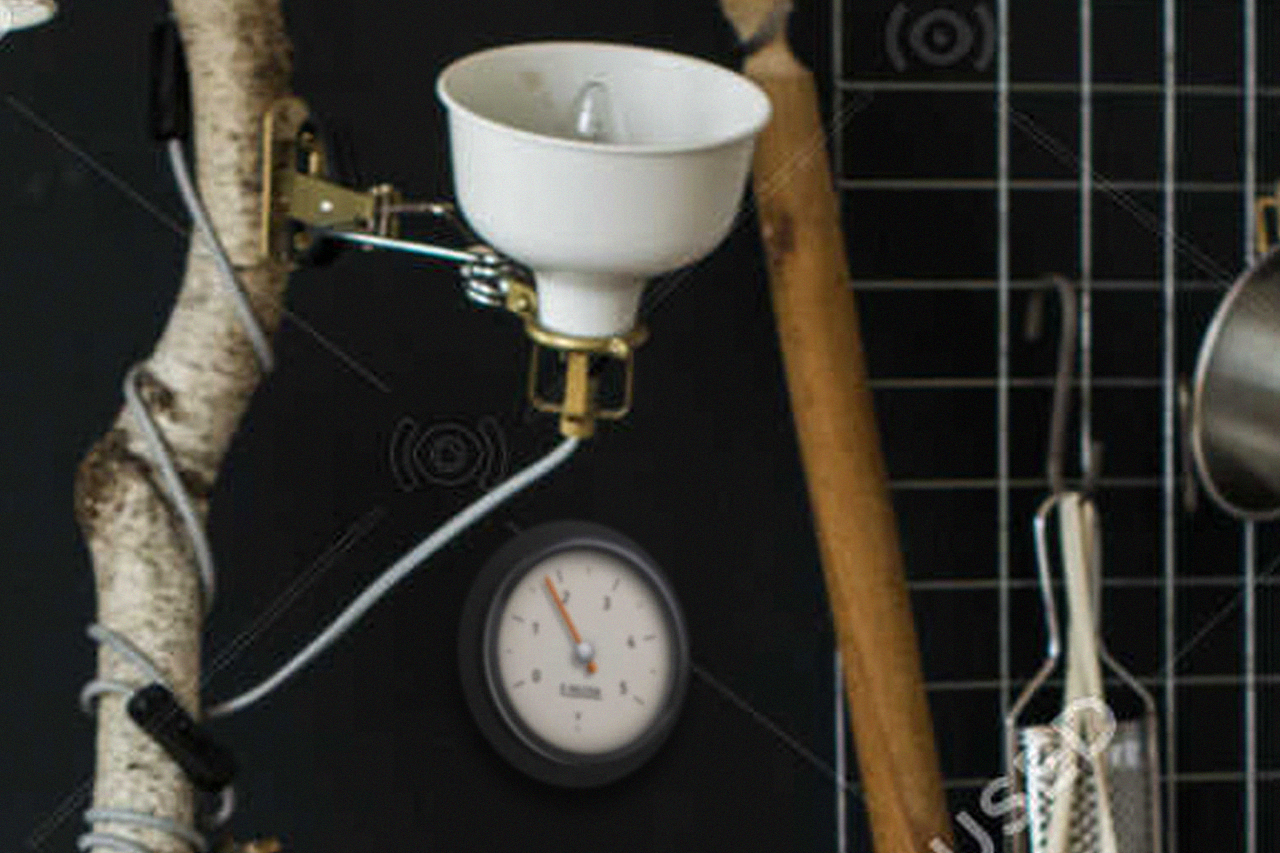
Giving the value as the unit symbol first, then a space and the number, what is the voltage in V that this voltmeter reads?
V 1.75
